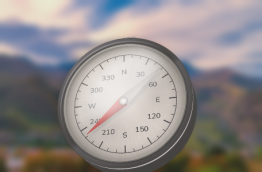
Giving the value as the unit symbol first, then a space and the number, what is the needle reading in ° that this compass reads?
° 230
